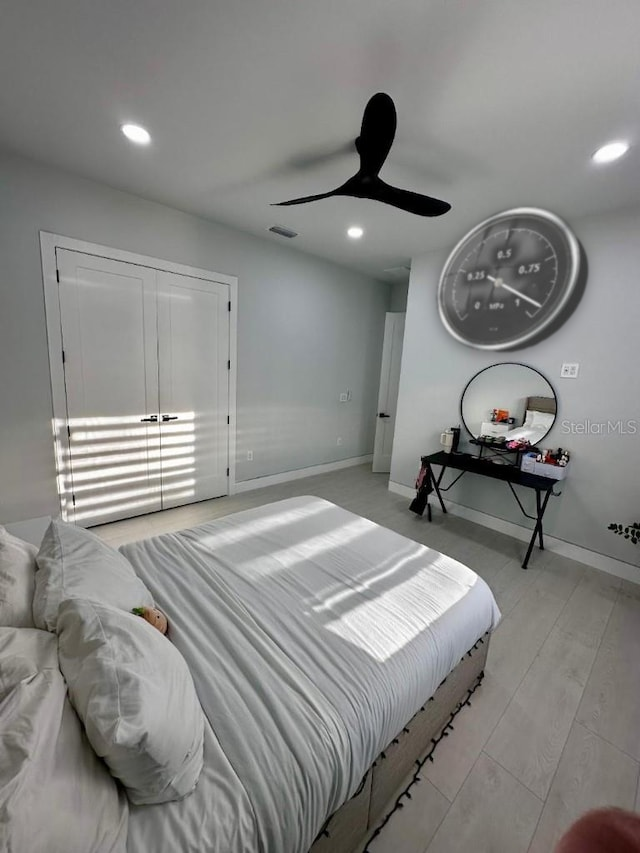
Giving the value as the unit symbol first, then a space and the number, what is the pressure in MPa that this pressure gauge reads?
MPa 0.95
